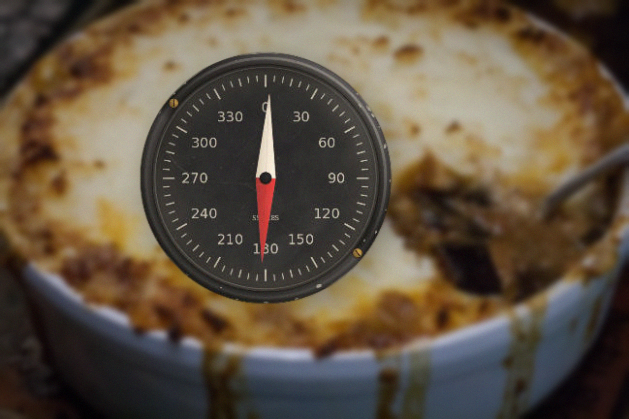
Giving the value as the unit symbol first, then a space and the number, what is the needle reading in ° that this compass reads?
° 182.5
